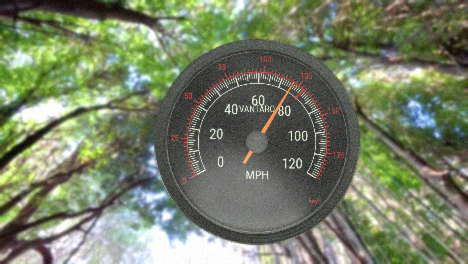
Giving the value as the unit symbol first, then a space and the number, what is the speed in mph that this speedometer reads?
mph 75
